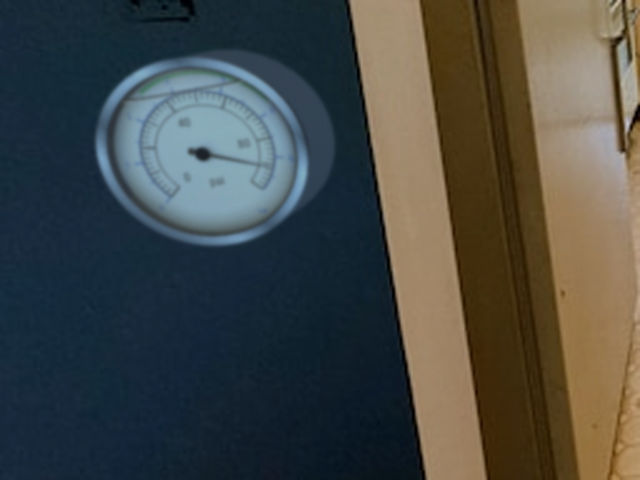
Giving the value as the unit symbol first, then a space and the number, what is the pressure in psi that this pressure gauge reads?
psi 90
